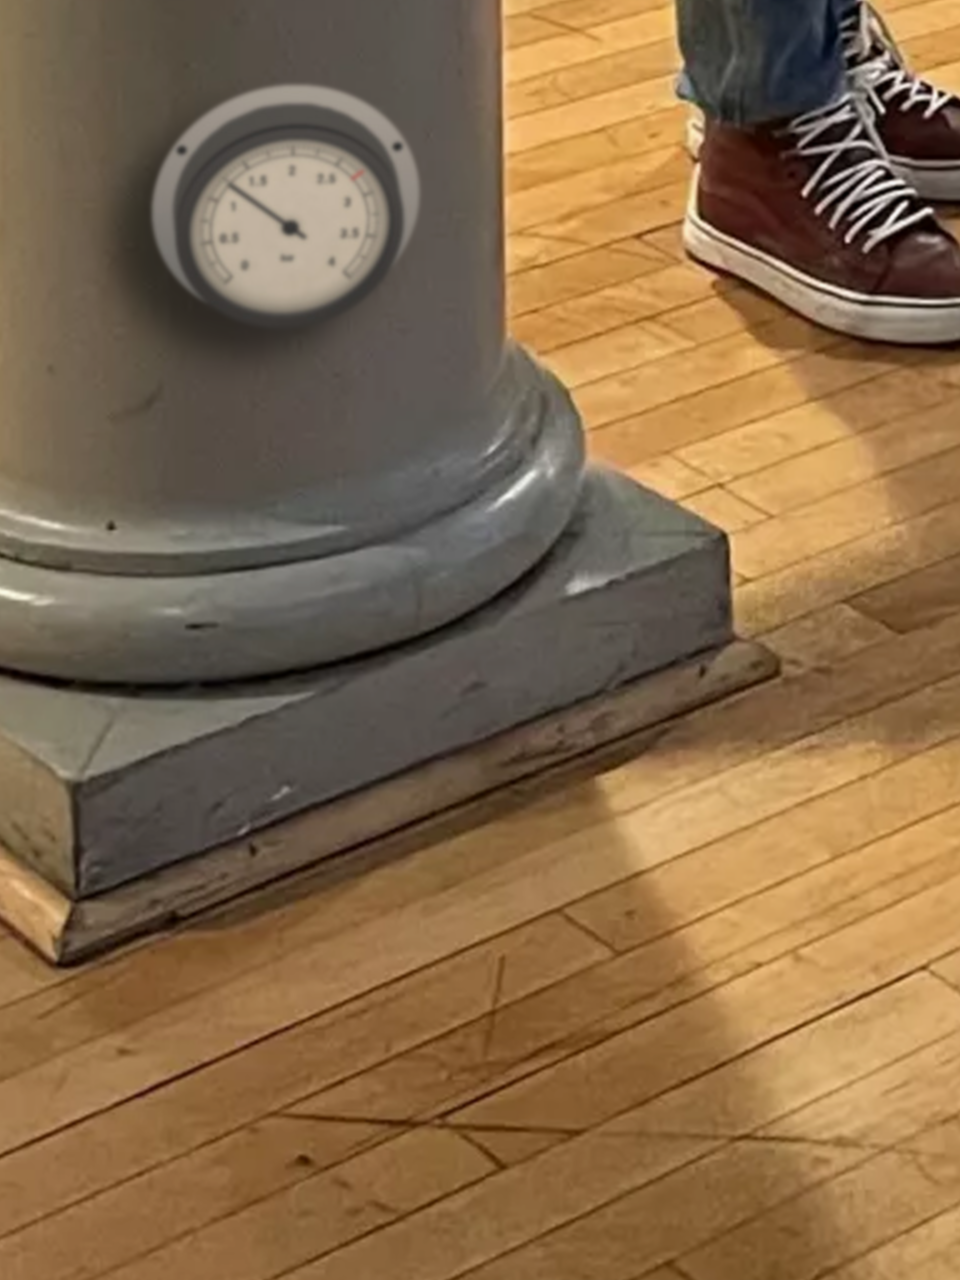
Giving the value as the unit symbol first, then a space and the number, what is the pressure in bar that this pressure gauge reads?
bar 1.25
